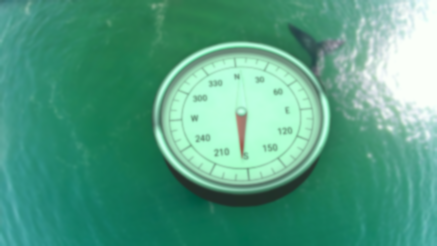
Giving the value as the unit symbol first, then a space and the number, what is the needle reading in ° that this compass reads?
° 185
